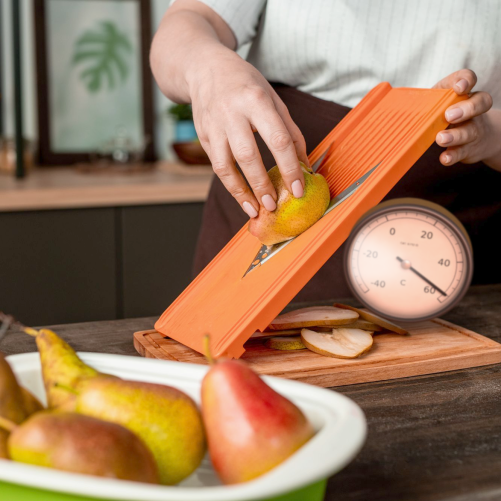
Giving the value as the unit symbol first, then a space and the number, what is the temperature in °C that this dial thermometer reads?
°C 56
